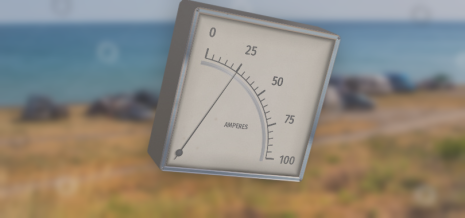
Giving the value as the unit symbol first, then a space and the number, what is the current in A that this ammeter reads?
A 25
